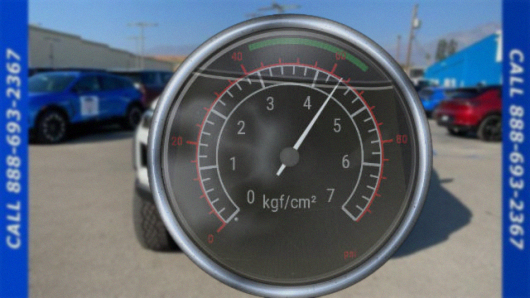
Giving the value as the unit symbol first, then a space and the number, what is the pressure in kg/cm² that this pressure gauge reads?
kg/cm² 4.4
